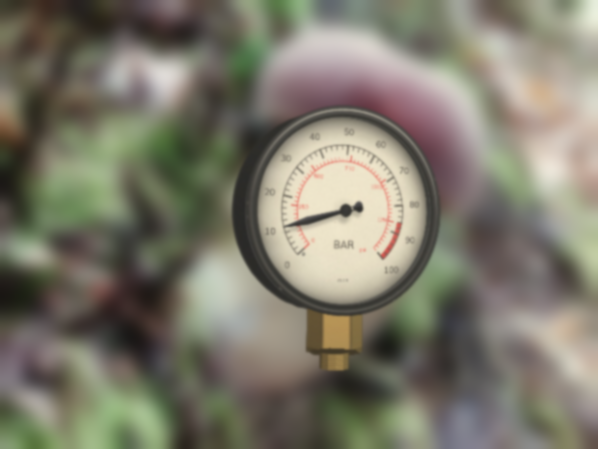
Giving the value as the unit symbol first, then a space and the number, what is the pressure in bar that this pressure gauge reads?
bar 10
